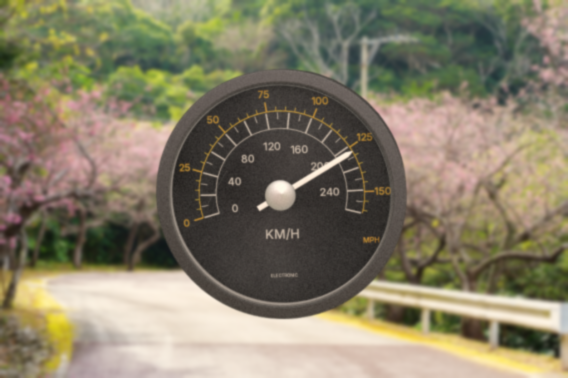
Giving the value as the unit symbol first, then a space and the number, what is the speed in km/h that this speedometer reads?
km/h 205
